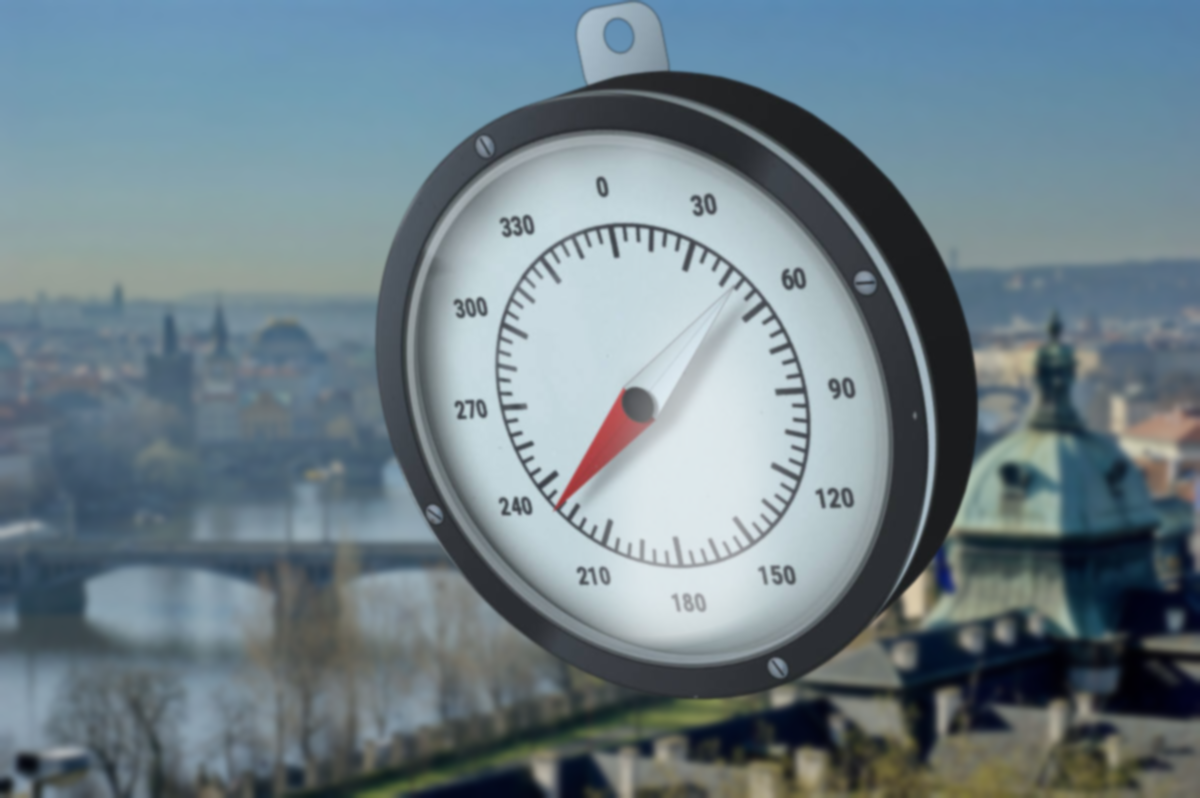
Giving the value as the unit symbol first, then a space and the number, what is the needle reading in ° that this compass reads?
° 230
